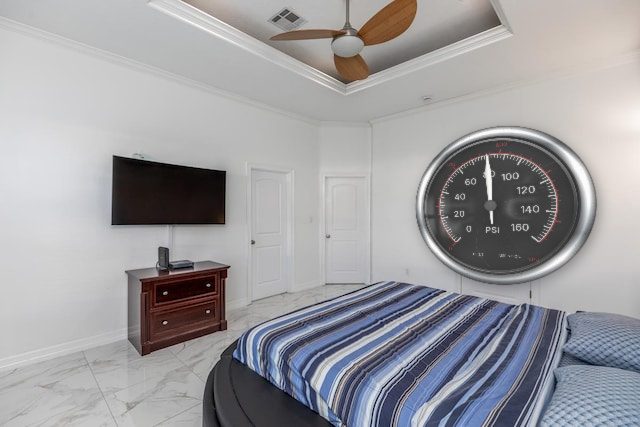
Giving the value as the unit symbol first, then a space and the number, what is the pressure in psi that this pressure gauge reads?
psi 80
